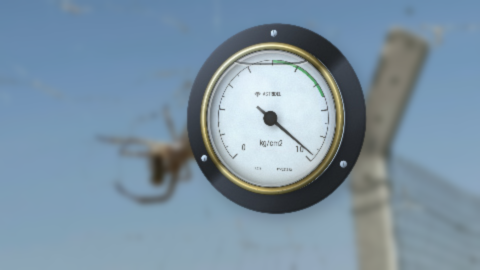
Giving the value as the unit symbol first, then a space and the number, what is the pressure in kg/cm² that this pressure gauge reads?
kg/cm² 9.75
